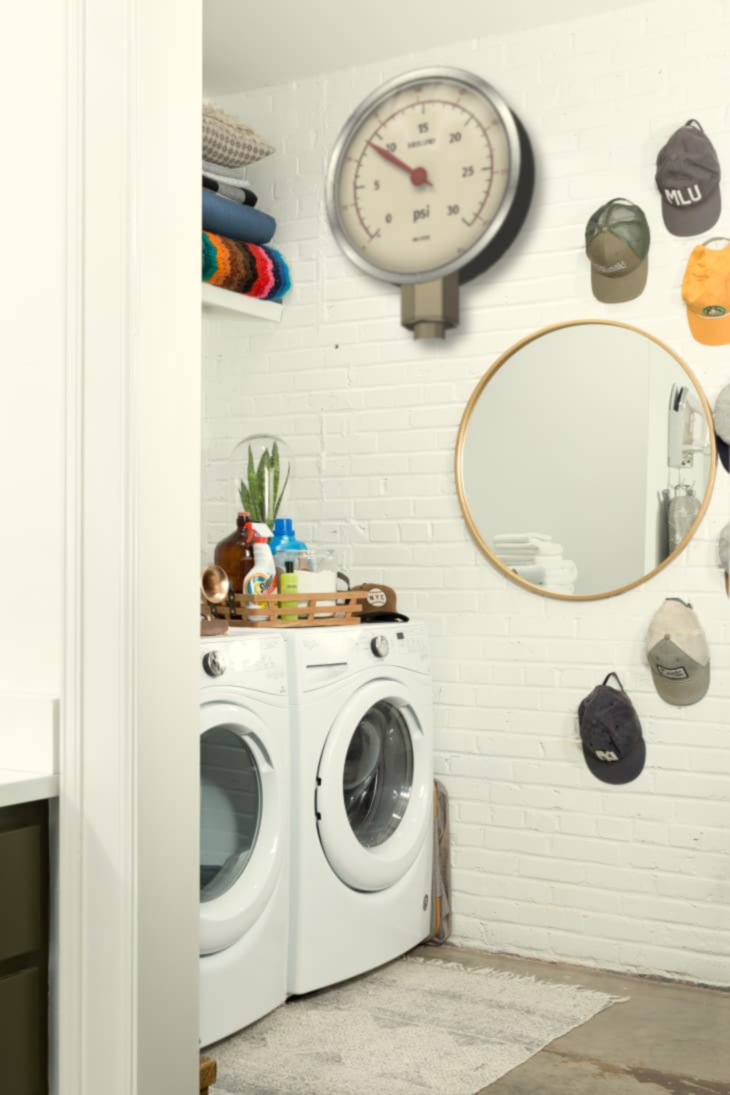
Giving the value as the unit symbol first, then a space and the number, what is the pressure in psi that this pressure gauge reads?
psi 9
